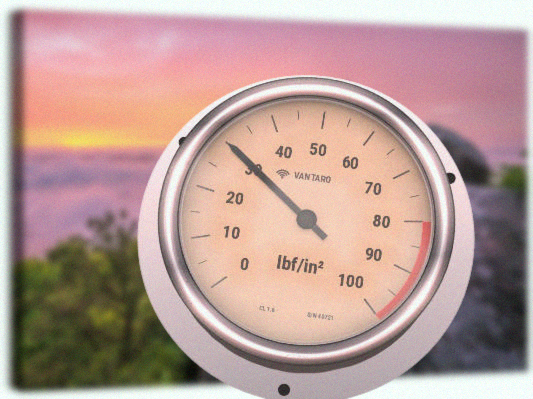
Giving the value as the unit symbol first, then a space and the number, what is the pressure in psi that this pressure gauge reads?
psi 30
